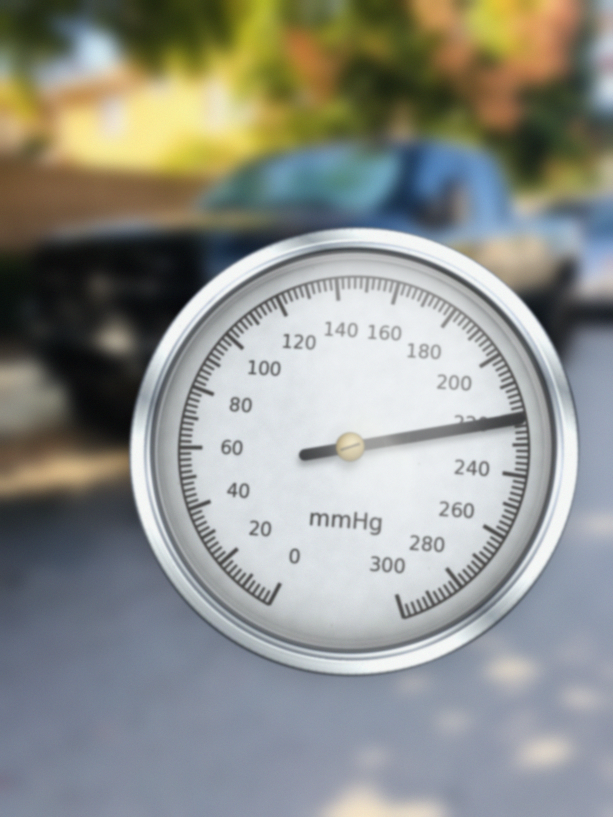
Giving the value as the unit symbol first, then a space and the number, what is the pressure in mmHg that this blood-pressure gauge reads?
mmHg 222
